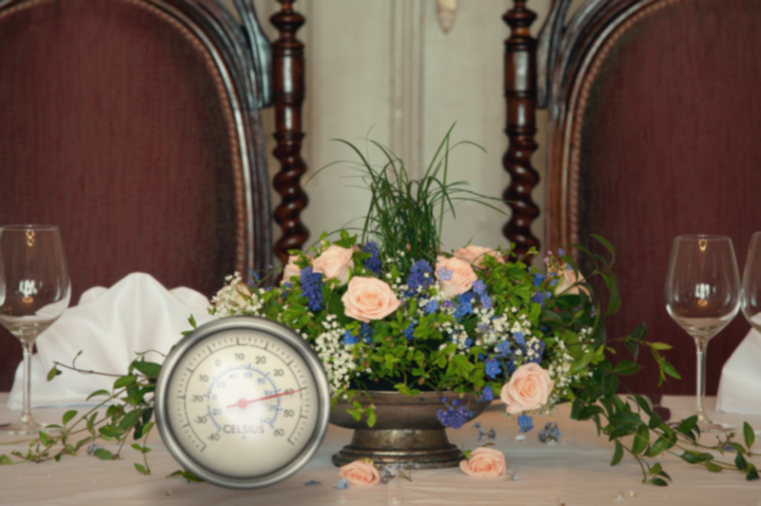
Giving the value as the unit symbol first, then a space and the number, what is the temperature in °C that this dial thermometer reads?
°C 40
